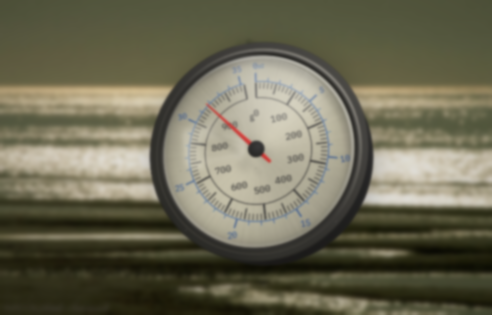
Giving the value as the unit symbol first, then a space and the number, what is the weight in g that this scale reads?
g 900
